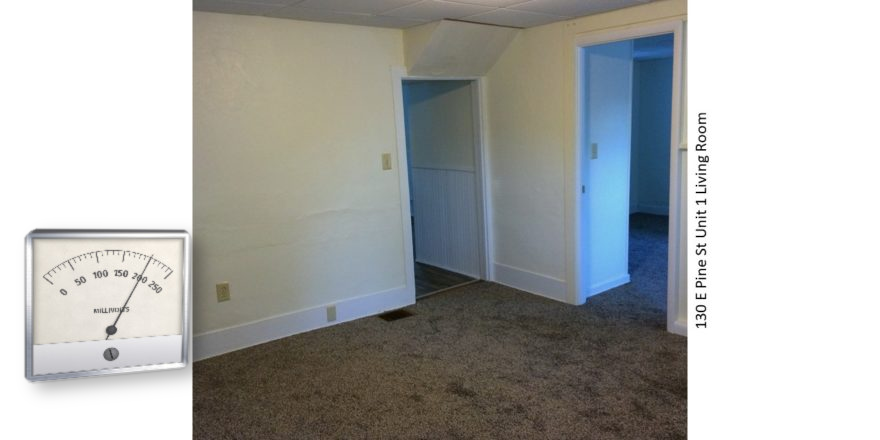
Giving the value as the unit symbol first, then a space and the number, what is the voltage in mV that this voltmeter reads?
mV 200
